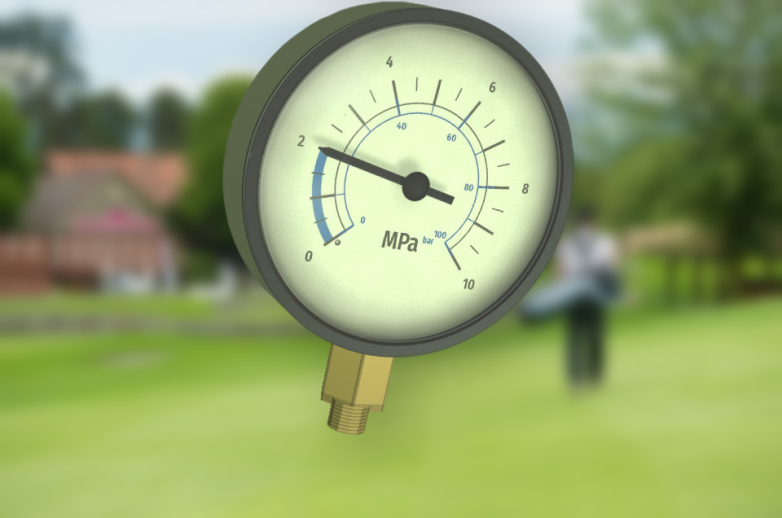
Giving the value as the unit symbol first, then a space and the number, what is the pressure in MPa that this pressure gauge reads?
MPa 2
